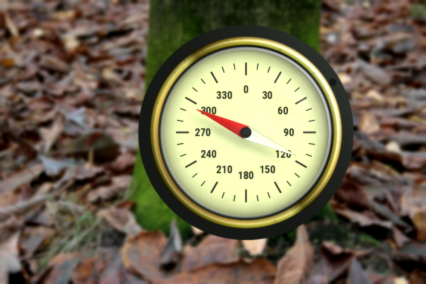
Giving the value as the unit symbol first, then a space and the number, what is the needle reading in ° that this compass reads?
° 295
